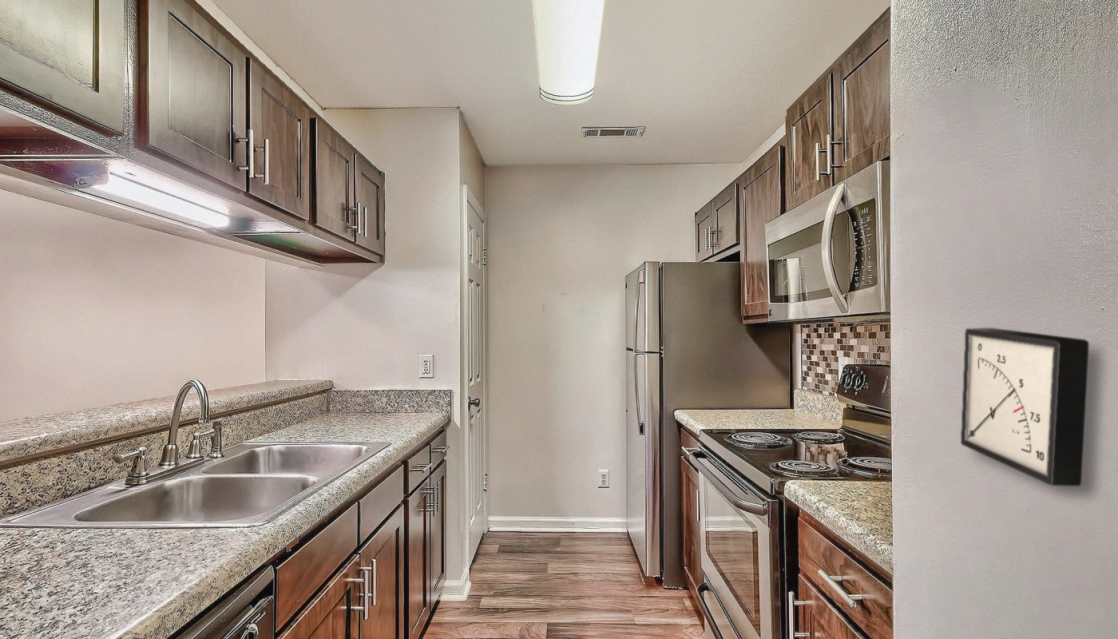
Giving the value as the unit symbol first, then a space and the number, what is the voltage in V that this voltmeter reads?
V 5
